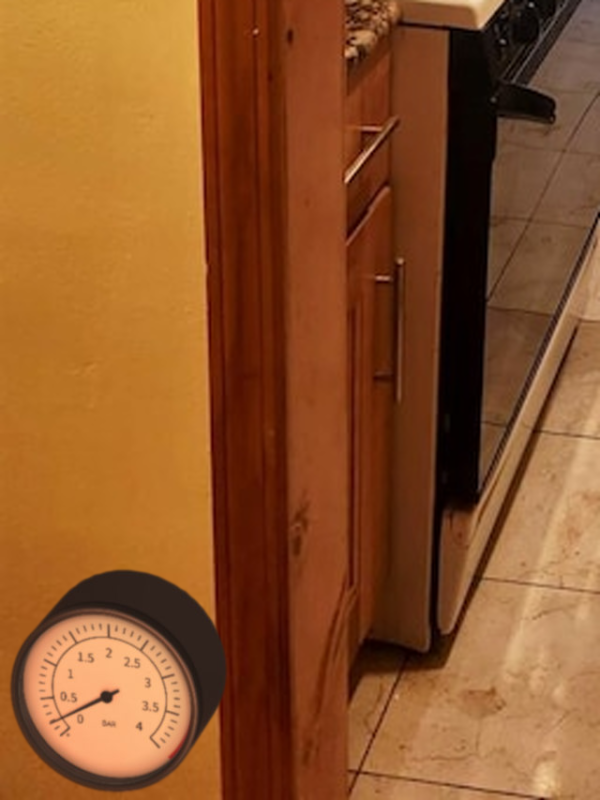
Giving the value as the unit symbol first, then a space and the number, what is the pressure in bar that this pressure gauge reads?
bar 0.2
